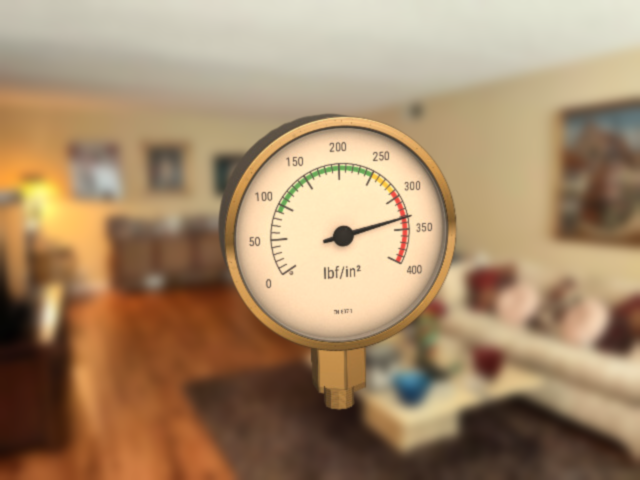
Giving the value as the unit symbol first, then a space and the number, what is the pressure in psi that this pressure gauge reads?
psi 330
